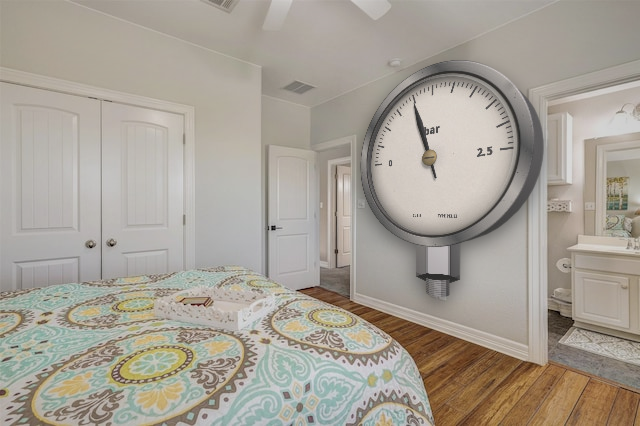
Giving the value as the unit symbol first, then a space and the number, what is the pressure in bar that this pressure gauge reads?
bar 1
